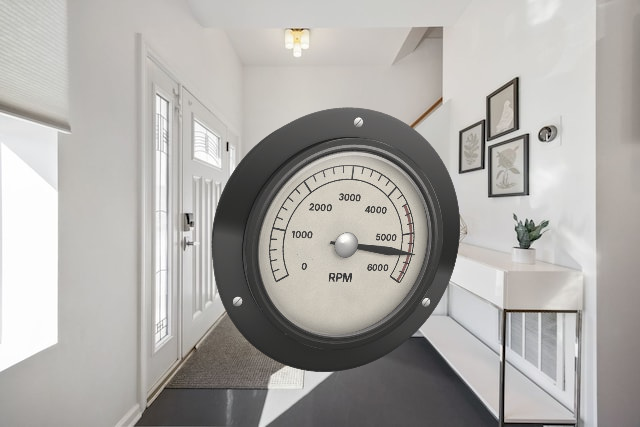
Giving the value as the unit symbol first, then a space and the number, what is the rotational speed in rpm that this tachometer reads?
rpm 5400
